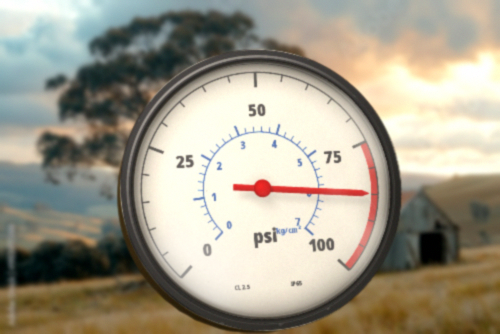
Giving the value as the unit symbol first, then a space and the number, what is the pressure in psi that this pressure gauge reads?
psi 85
